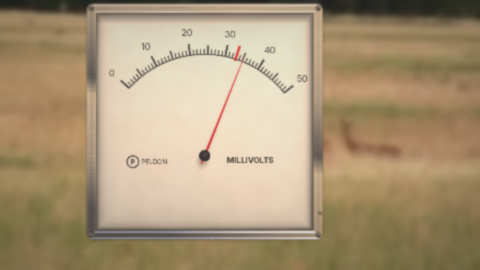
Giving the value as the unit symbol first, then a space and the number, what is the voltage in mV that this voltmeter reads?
mV 35
